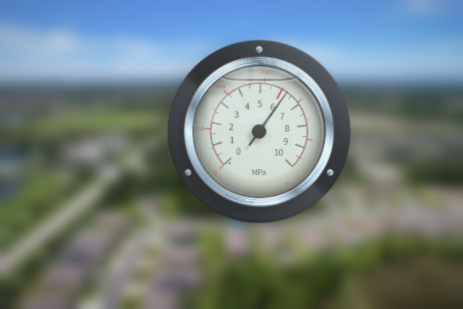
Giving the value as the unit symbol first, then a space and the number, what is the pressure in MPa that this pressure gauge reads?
MPa 6.25
